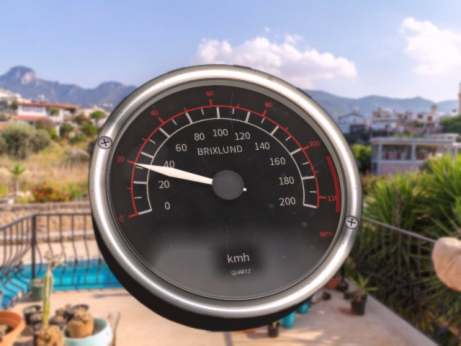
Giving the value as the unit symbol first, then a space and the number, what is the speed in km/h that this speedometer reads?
km/h 30
